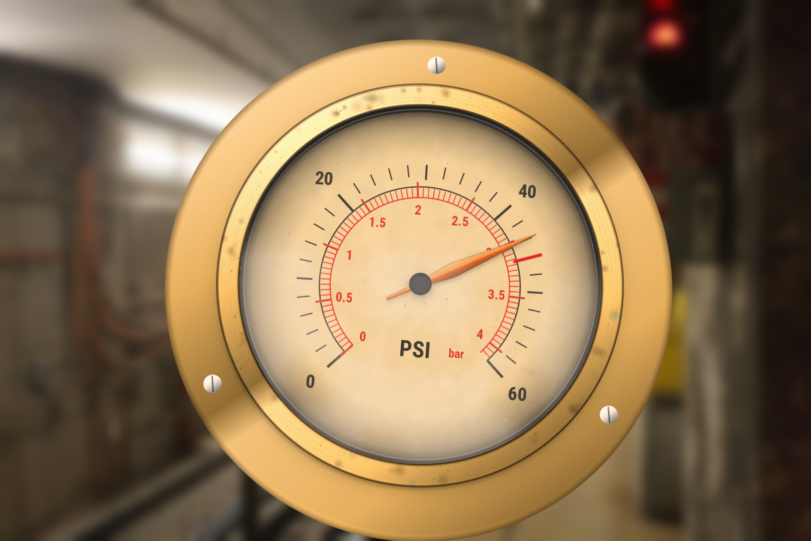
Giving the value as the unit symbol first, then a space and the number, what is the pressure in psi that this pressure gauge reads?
psi 44
